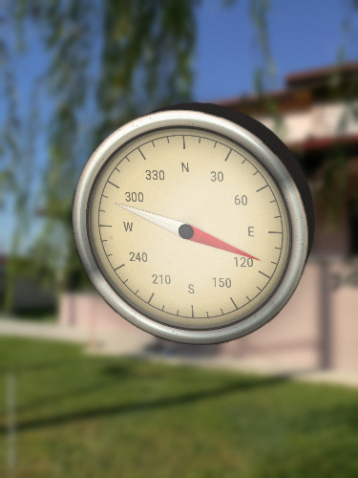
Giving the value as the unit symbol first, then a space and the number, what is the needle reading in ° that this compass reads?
° 110
